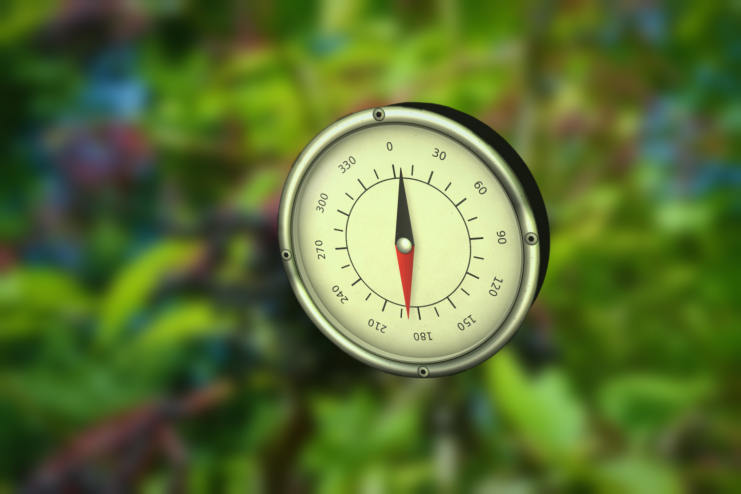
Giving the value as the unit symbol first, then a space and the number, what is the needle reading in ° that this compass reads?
° 187.5
